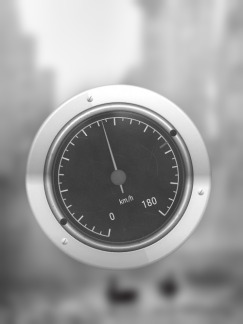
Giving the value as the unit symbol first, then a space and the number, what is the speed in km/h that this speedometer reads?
km/h 92.5
